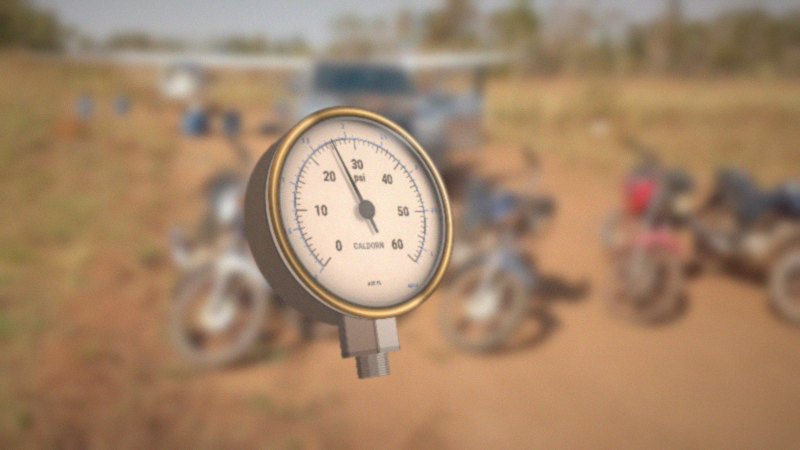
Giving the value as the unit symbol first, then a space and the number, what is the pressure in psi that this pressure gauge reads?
psi 25
